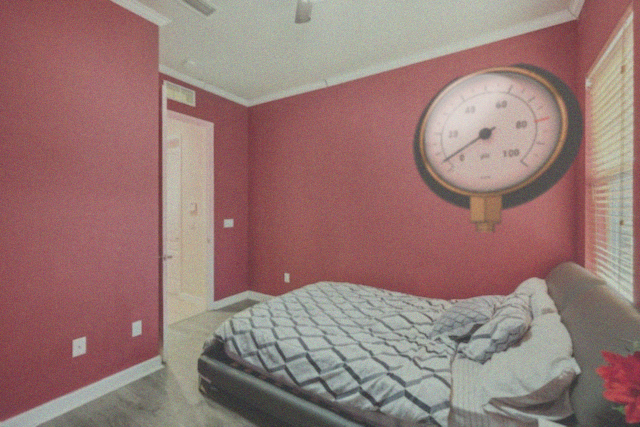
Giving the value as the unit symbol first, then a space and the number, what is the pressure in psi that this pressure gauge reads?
psi 5
